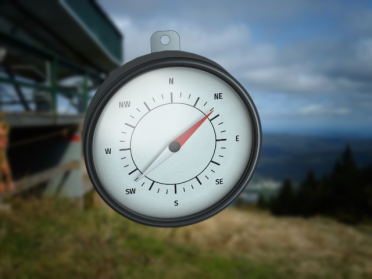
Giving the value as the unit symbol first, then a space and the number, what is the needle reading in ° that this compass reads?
° 50
